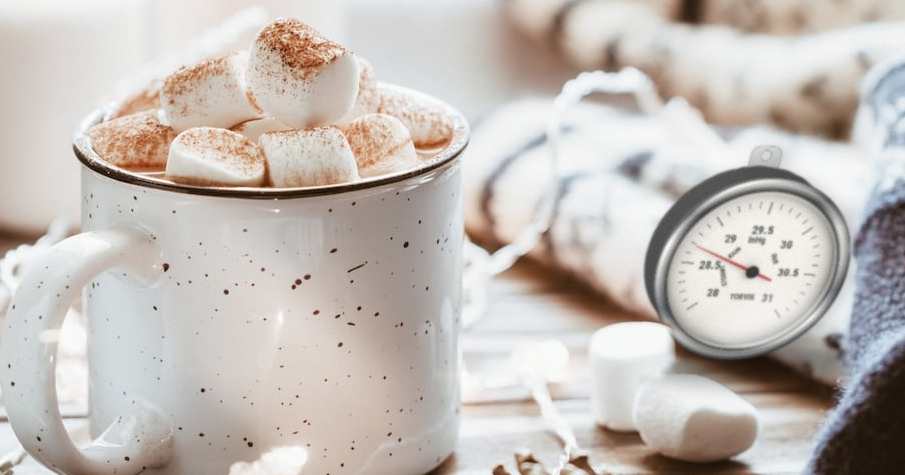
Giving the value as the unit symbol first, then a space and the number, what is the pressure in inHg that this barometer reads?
inHg 28.7
